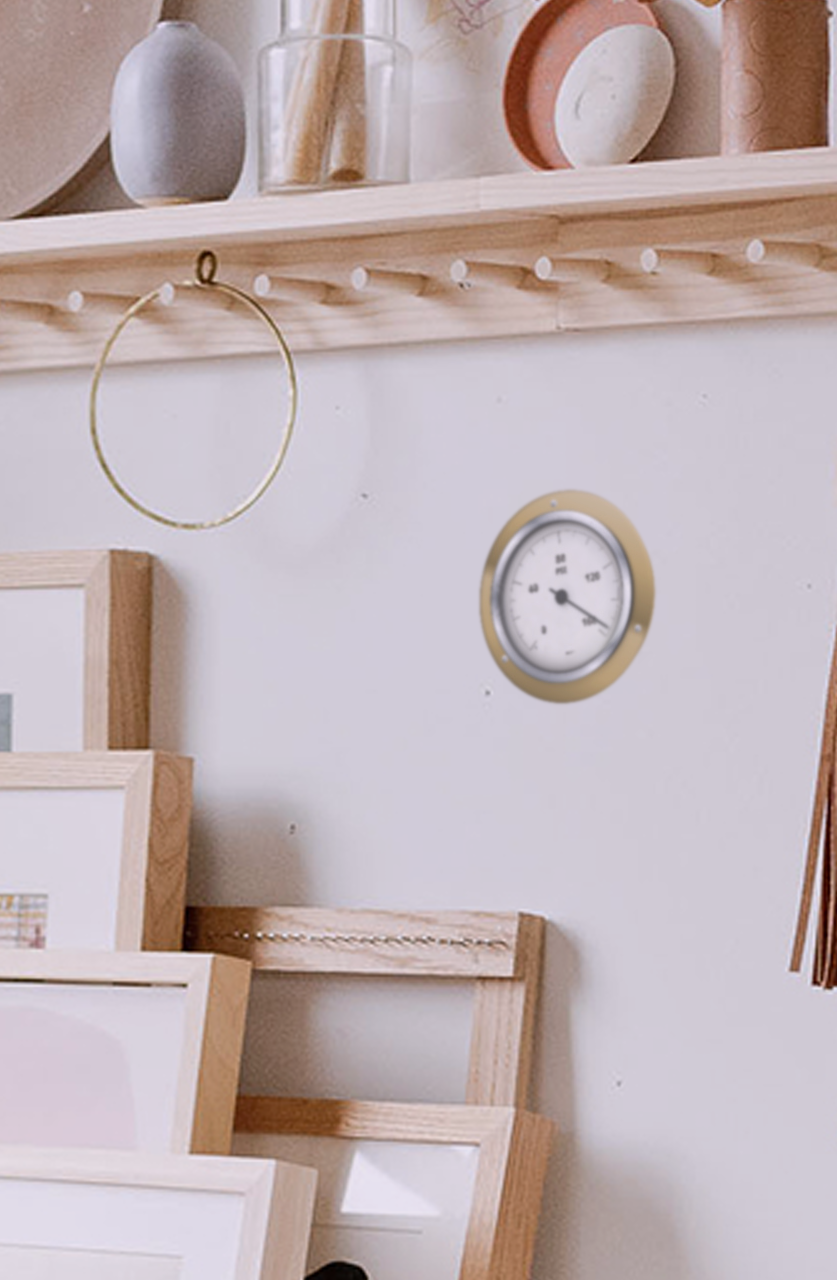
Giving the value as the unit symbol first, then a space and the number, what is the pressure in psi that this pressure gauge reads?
psi 155
